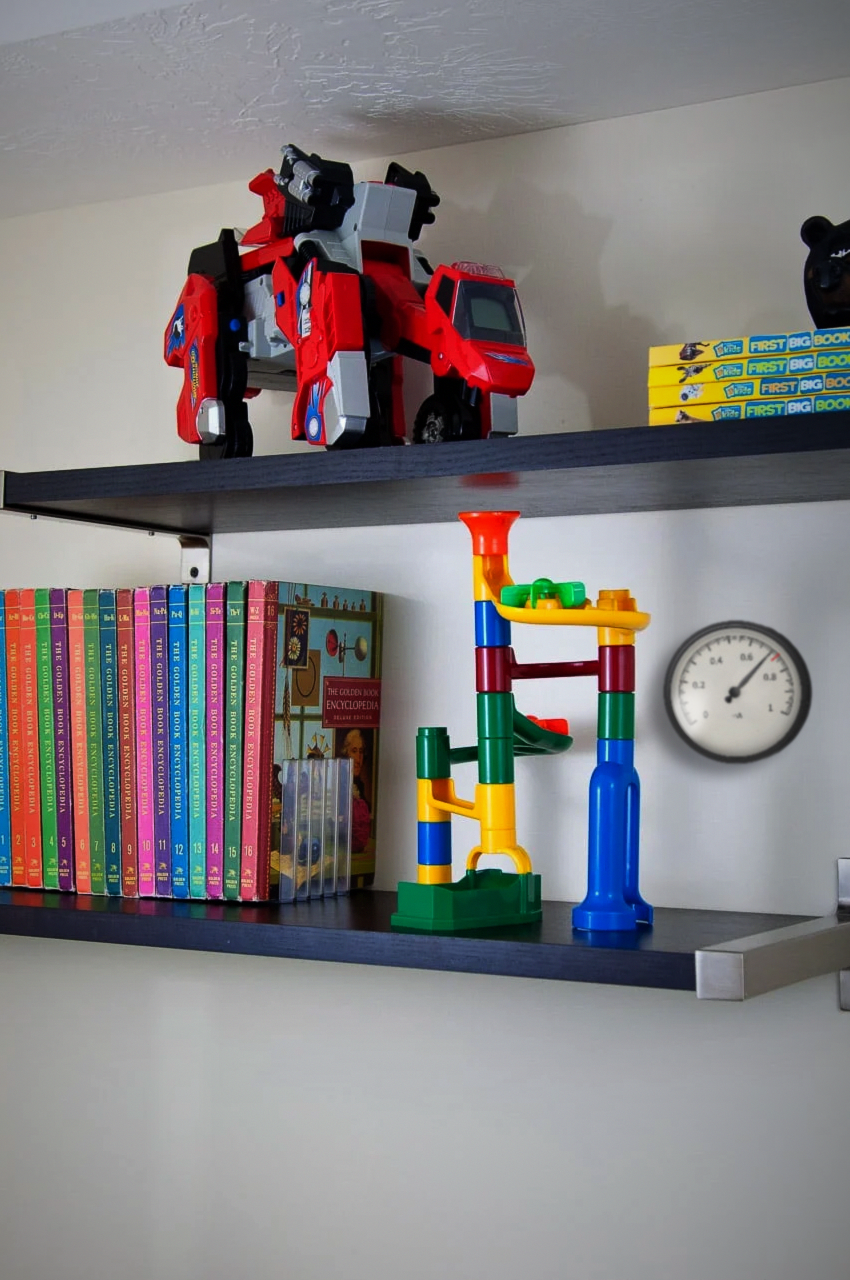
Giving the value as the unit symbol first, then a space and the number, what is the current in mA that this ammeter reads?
mA 0.7
